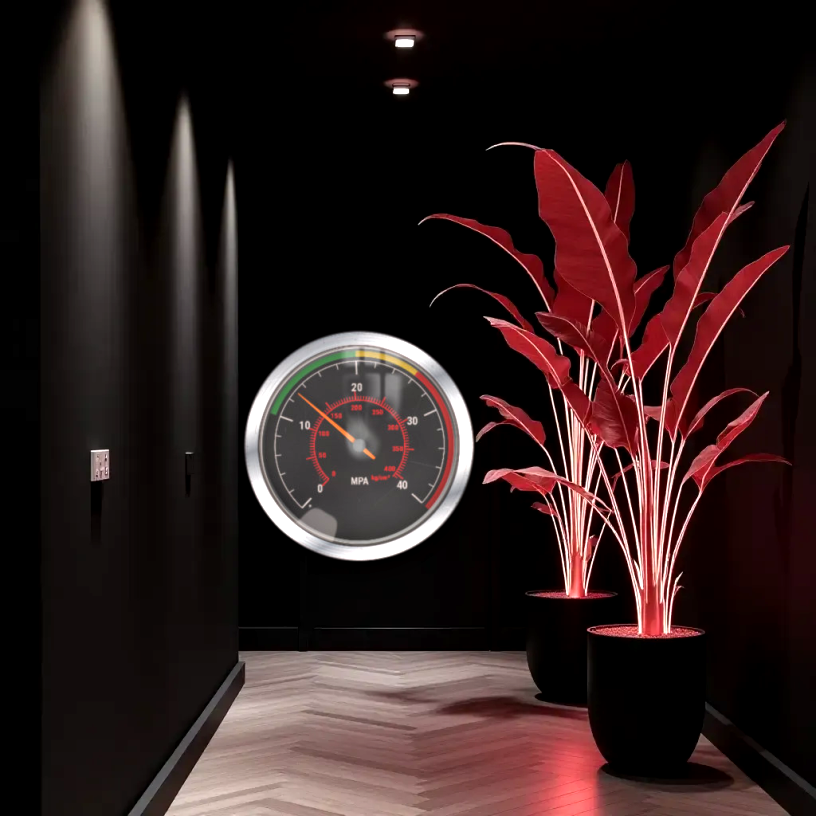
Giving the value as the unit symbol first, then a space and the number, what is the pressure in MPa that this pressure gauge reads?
MPa 13
